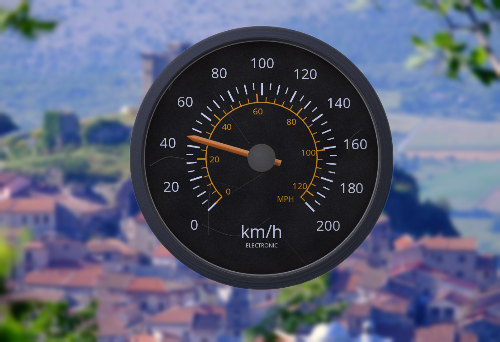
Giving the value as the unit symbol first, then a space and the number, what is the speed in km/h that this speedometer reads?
km/h 45
